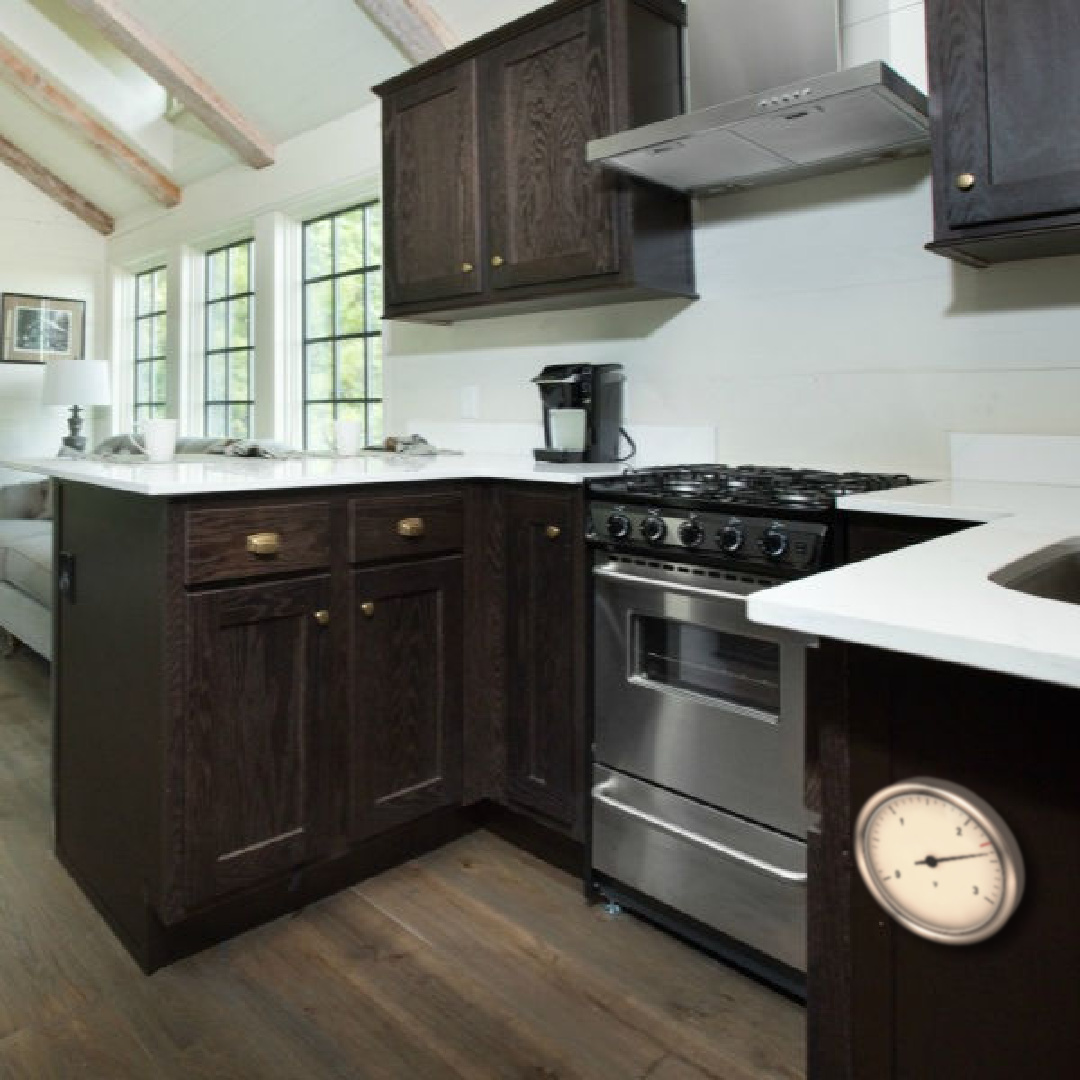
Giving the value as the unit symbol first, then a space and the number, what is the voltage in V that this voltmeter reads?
V 2.4
